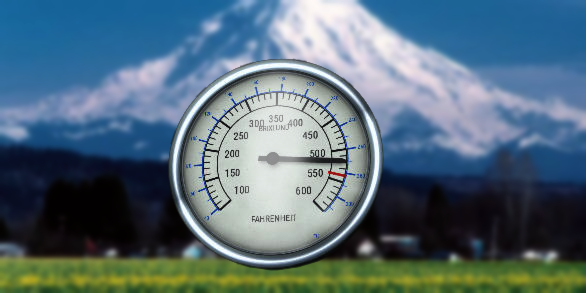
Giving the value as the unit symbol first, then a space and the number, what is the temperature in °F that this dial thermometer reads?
°F 520
